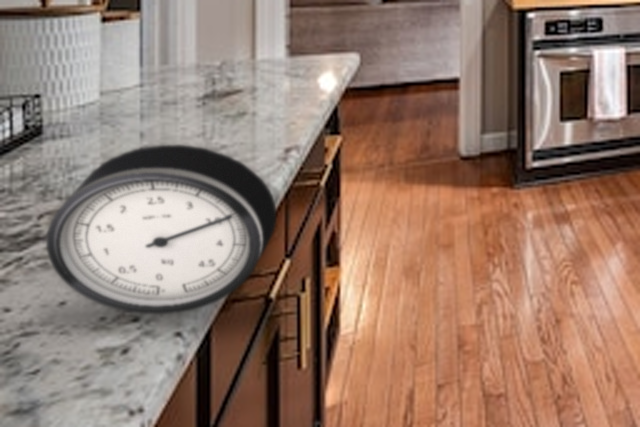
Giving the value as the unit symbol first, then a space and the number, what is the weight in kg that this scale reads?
kg 3.5
